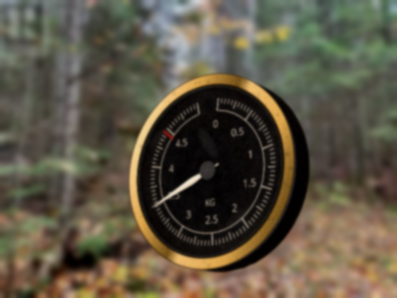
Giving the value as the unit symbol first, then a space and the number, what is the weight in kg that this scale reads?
kg 3.5
